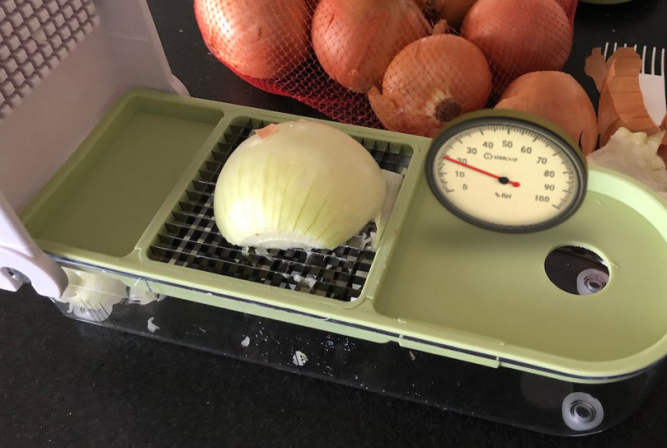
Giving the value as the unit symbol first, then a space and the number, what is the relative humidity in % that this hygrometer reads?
% 20
